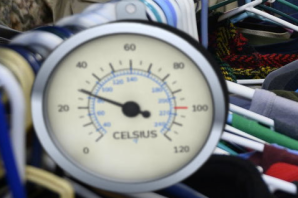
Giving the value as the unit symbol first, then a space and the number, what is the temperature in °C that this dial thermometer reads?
°C 30
